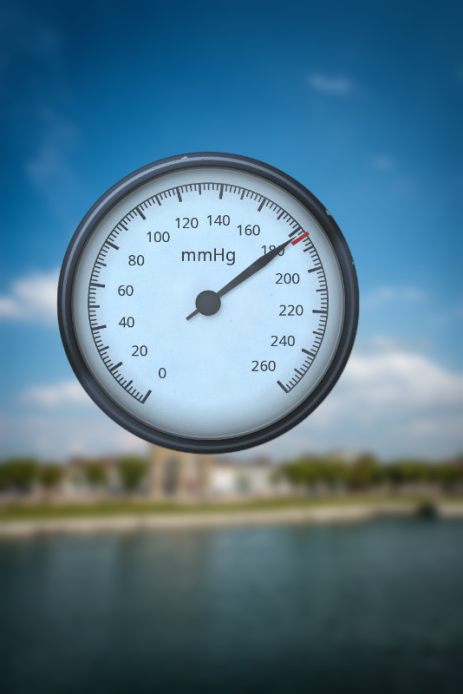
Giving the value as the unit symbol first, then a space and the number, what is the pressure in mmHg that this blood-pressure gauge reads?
mmHg 182
